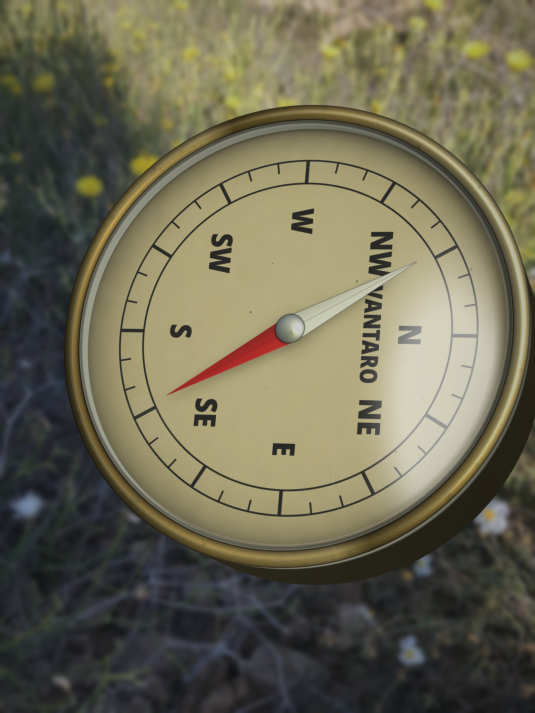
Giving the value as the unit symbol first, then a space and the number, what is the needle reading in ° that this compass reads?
° 150
